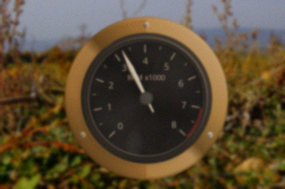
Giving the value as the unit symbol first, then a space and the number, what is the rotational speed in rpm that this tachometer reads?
rpm 3250
